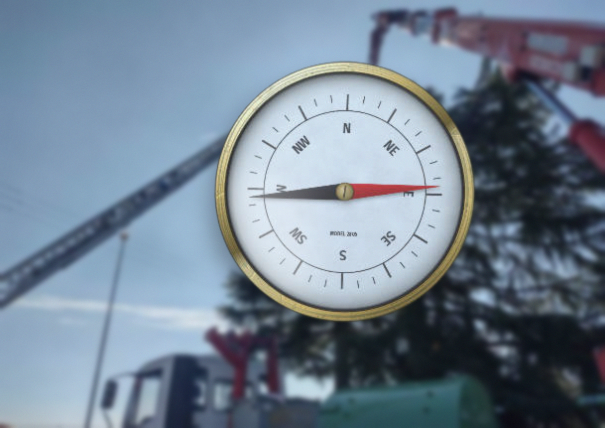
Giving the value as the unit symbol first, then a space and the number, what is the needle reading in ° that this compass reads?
° 85
